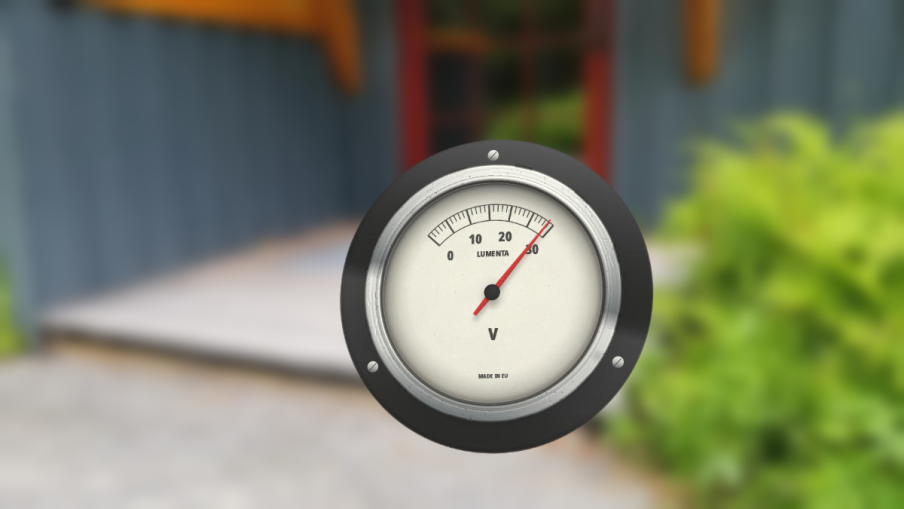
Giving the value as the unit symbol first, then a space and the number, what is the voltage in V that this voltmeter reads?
V 29
